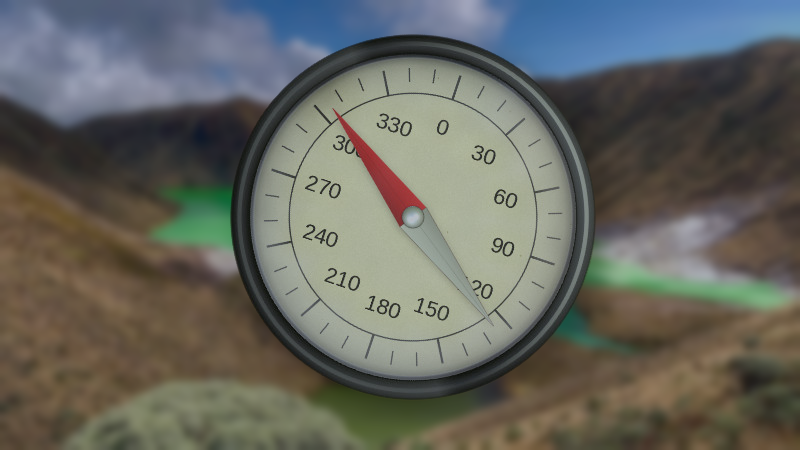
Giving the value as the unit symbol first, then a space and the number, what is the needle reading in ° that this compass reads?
° 305
